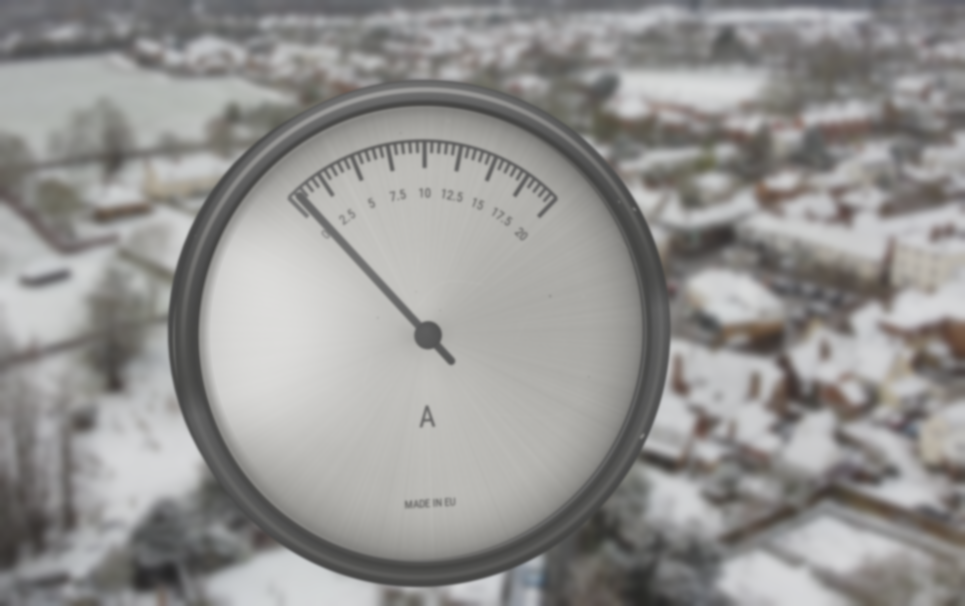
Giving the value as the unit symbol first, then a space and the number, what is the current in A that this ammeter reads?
A 0.5
